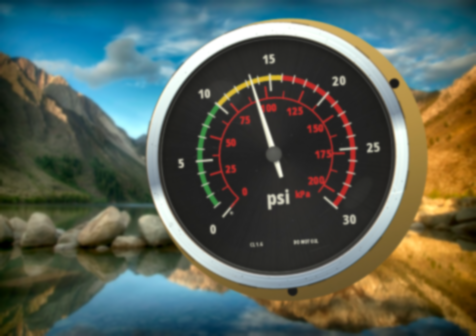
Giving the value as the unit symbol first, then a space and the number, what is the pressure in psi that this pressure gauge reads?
psi 13.5
